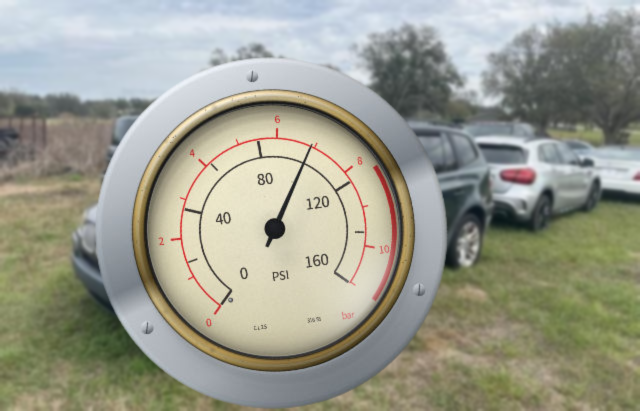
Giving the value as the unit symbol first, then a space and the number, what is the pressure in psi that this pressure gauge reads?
psi 100
